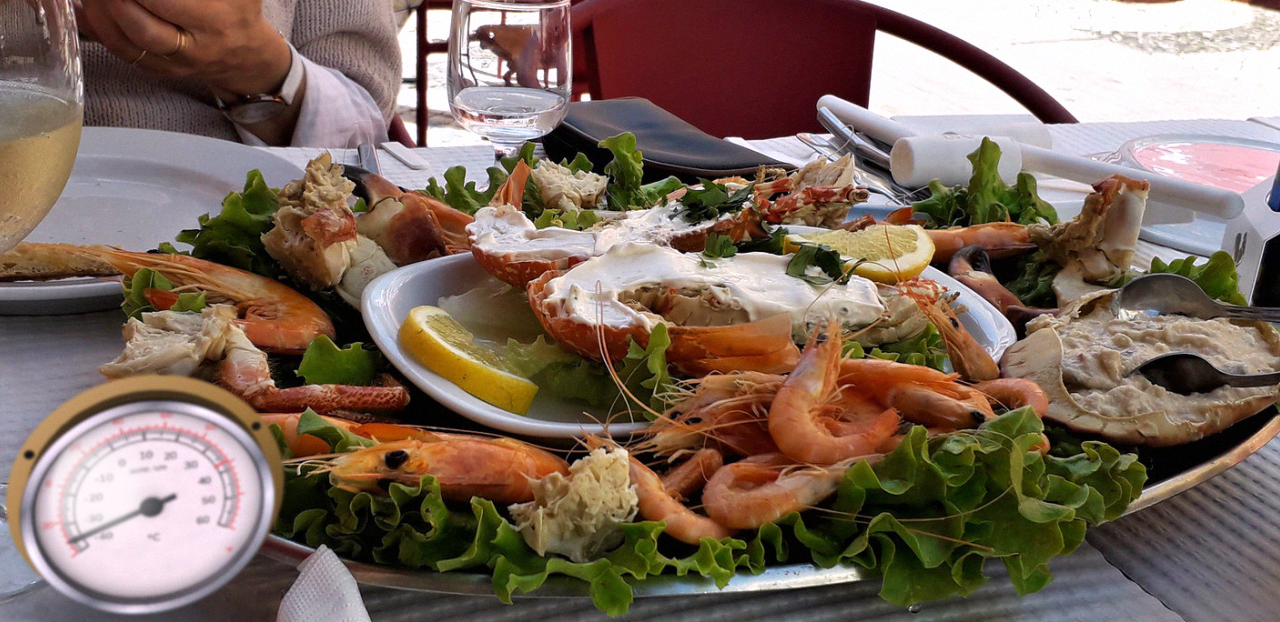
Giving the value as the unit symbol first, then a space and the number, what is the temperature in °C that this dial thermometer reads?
°C -35
